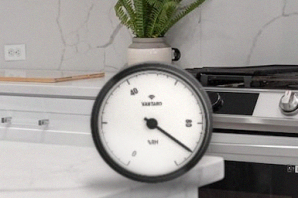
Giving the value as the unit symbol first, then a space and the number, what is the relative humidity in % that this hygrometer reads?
% 92
